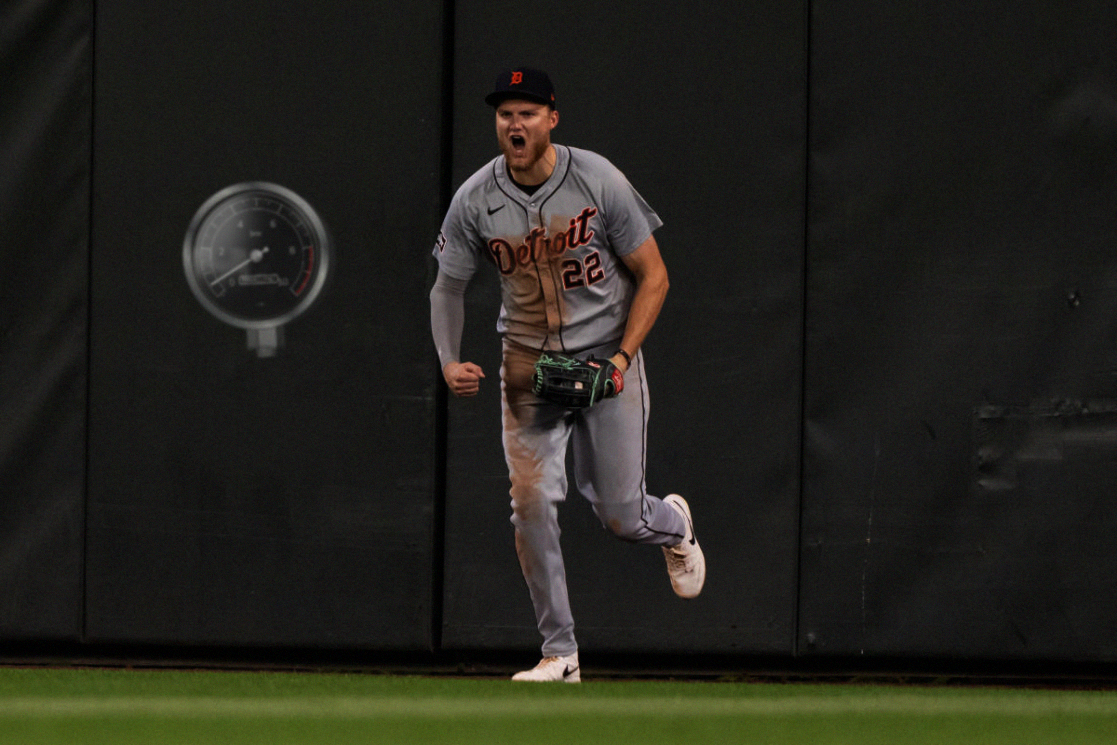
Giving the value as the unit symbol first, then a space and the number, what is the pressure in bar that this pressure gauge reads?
bar 0.5
